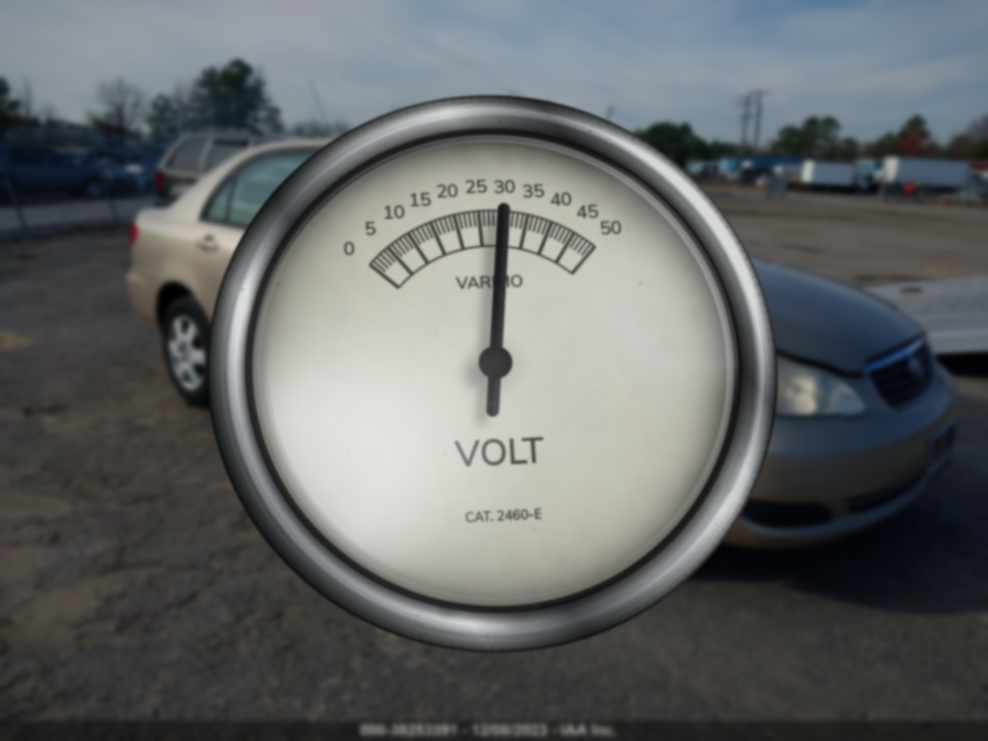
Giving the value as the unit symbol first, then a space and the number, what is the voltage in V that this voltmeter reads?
V 30
